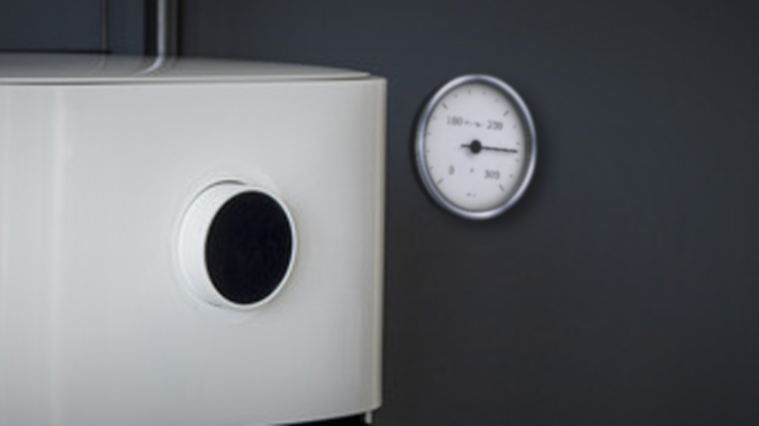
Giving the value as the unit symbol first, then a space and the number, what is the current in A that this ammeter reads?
A 250
